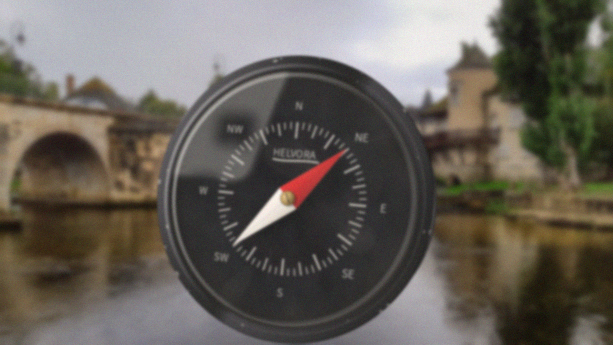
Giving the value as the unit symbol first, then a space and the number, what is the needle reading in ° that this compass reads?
° 45
